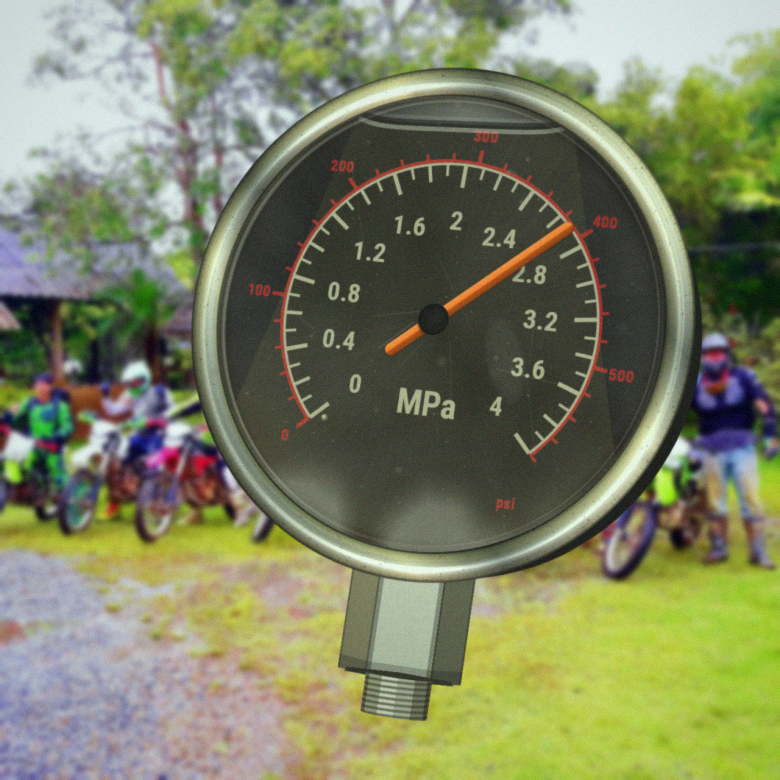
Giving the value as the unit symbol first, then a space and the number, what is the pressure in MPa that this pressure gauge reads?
MPa 2.7
